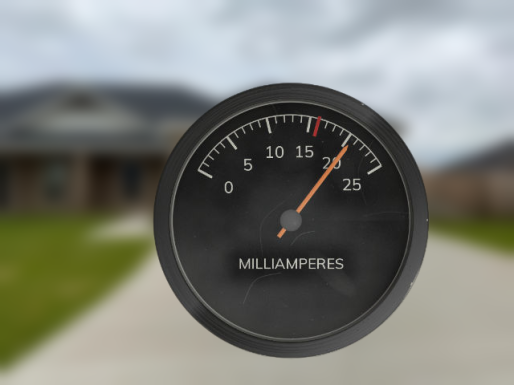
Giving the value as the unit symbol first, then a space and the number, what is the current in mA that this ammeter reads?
mA 20.5
